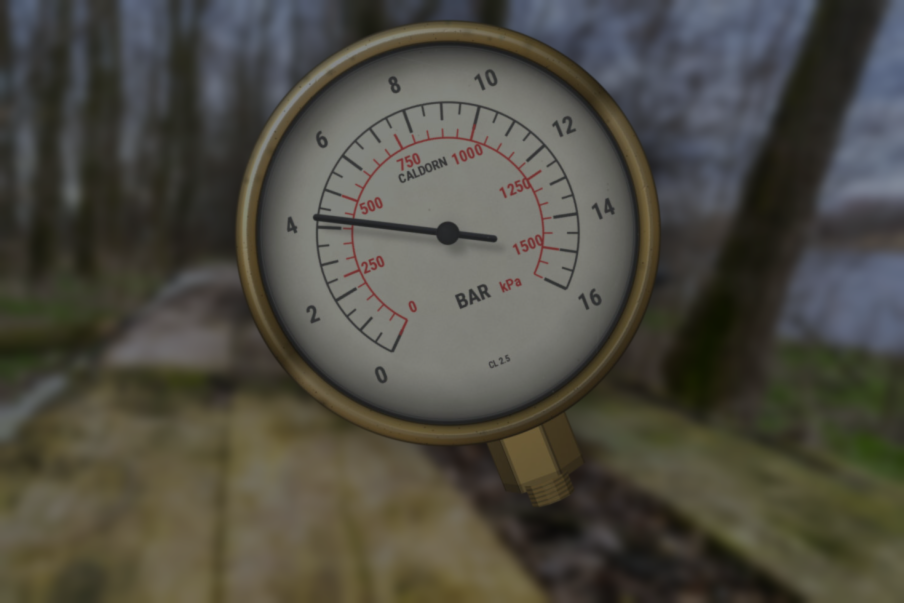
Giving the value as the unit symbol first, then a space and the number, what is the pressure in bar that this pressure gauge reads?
bar 4.25
